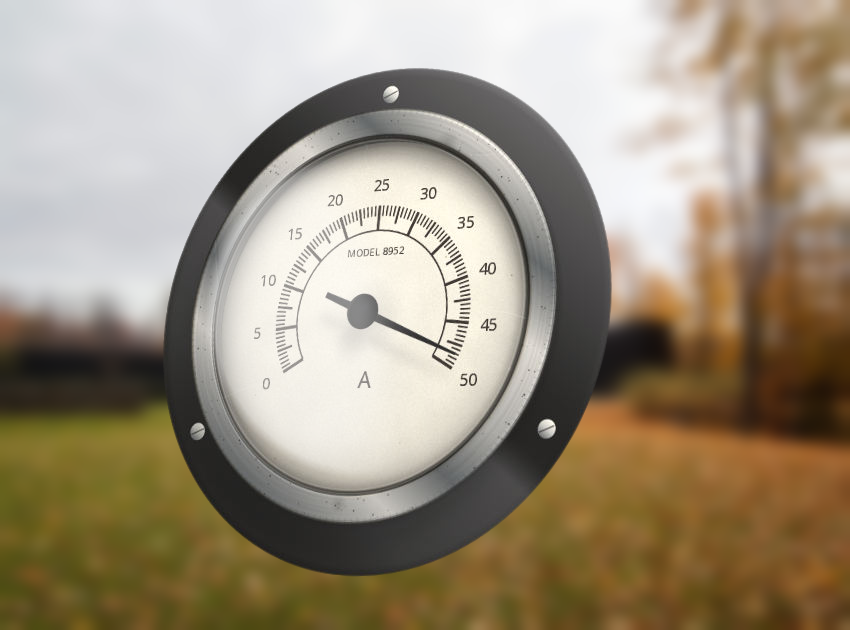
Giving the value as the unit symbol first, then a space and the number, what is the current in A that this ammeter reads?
A 48.5
